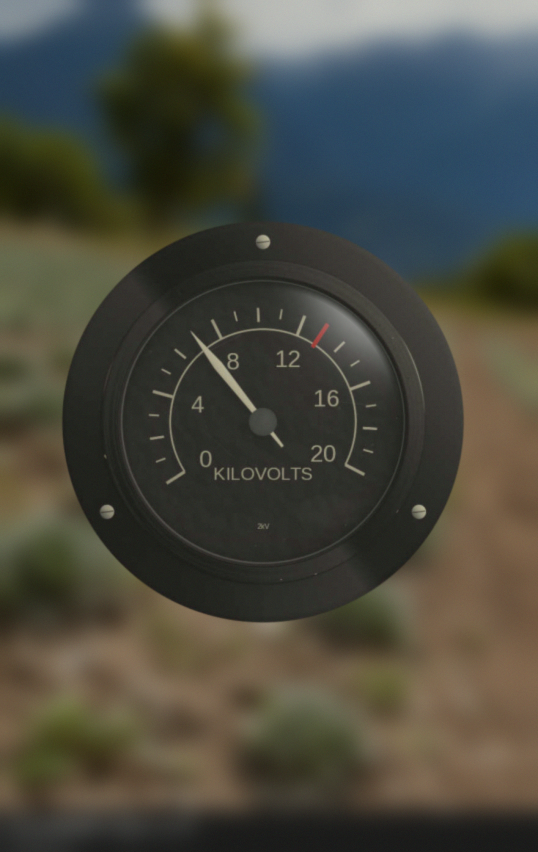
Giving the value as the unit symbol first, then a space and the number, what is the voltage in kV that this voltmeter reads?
kV 7
